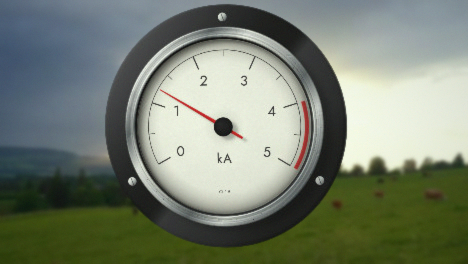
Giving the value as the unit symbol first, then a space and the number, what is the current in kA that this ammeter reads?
kA 1.25
